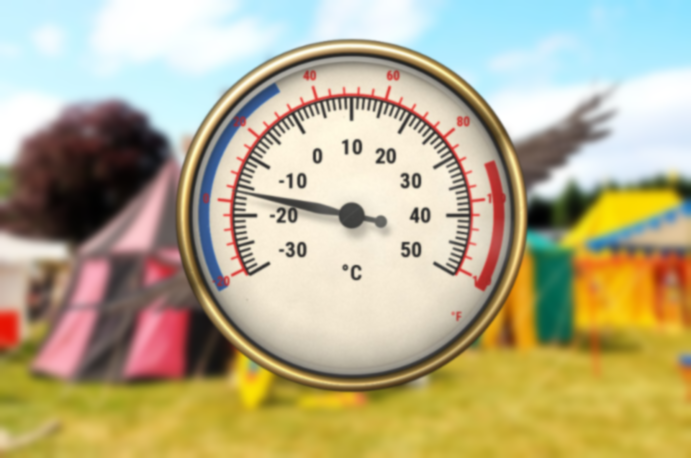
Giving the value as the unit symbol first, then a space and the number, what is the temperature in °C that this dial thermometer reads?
°C -16
